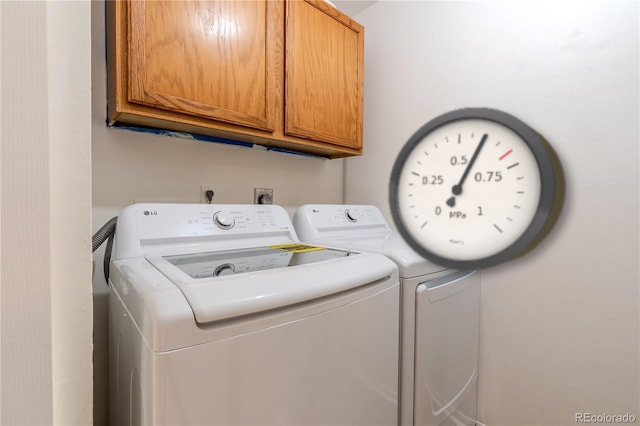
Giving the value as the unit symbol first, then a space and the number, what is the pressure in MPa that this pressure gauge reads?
MPa 0.6
